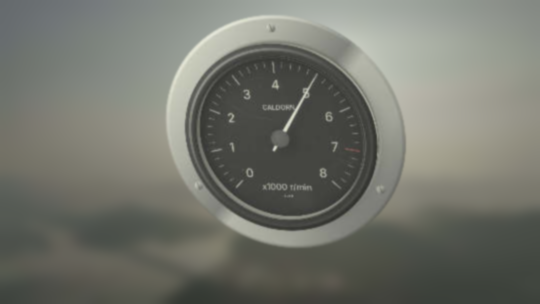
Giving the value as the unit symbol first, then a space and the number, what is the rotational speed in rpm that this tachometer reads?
rpm 5000
